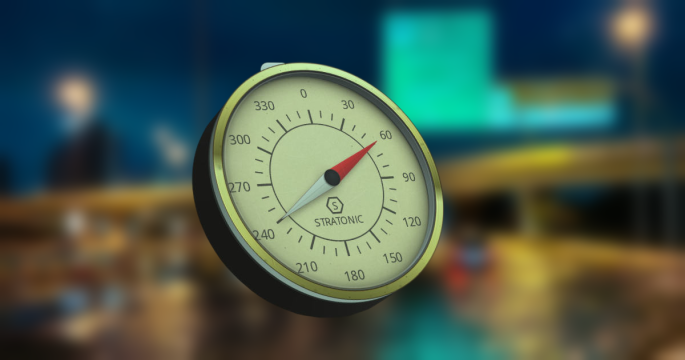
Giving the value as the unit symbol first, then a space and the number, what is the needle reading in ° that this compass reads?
° 60
